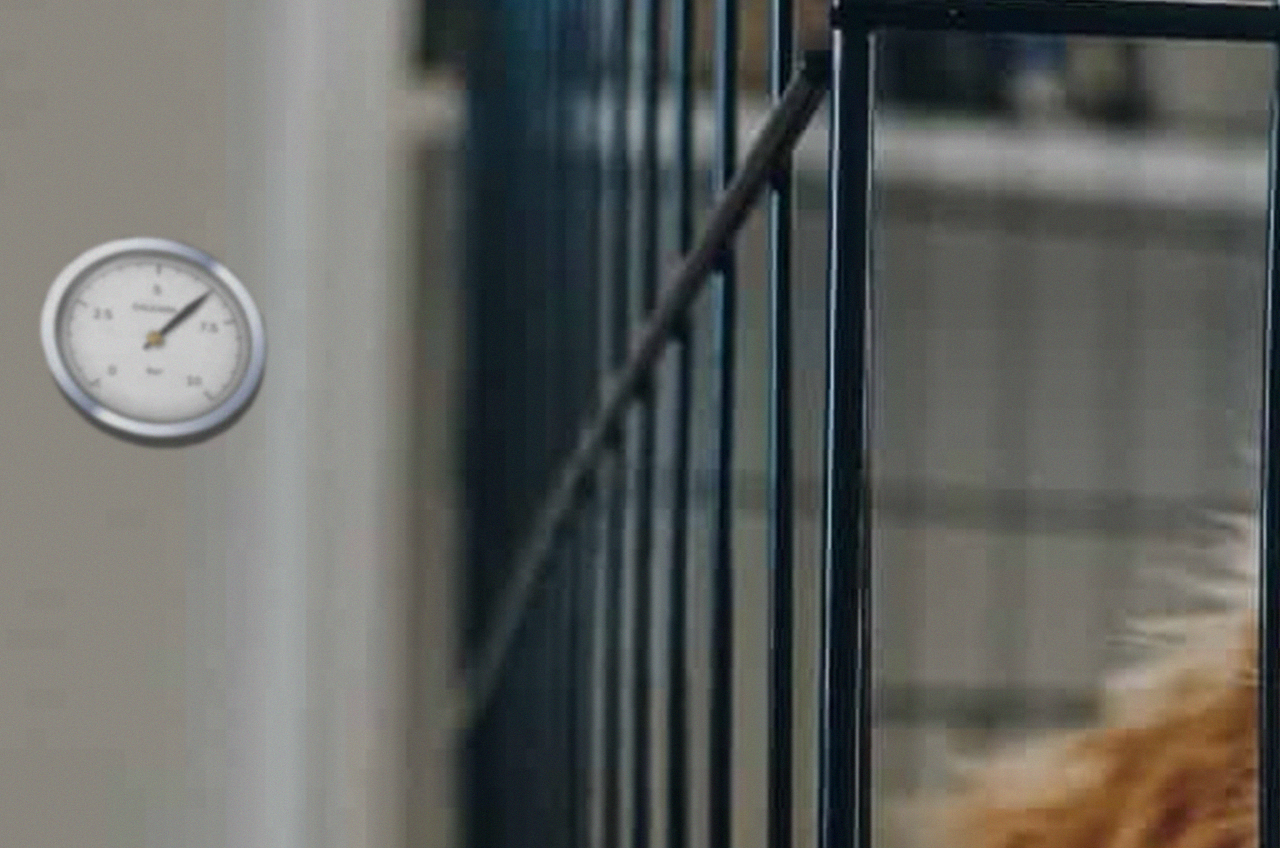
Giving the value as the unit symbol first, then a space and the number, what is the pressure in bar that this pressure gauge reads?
bar 6.5
